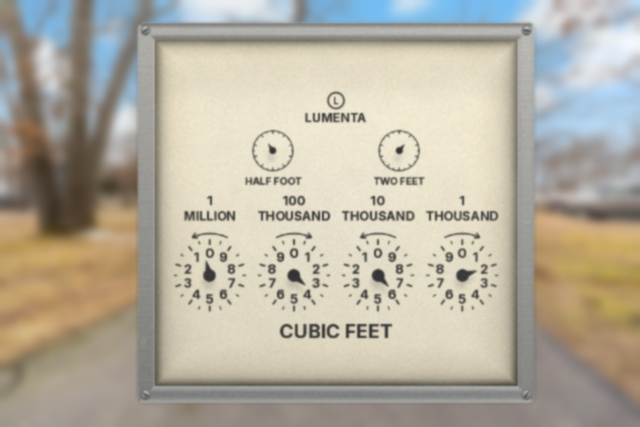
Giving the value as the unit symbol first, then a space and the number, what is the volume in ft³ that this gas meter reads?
ft³ 36200
